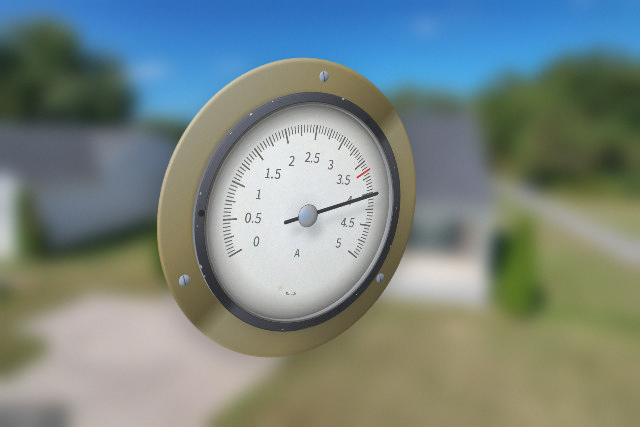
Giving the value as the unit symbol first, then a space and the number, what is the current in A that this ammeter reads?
A 4
